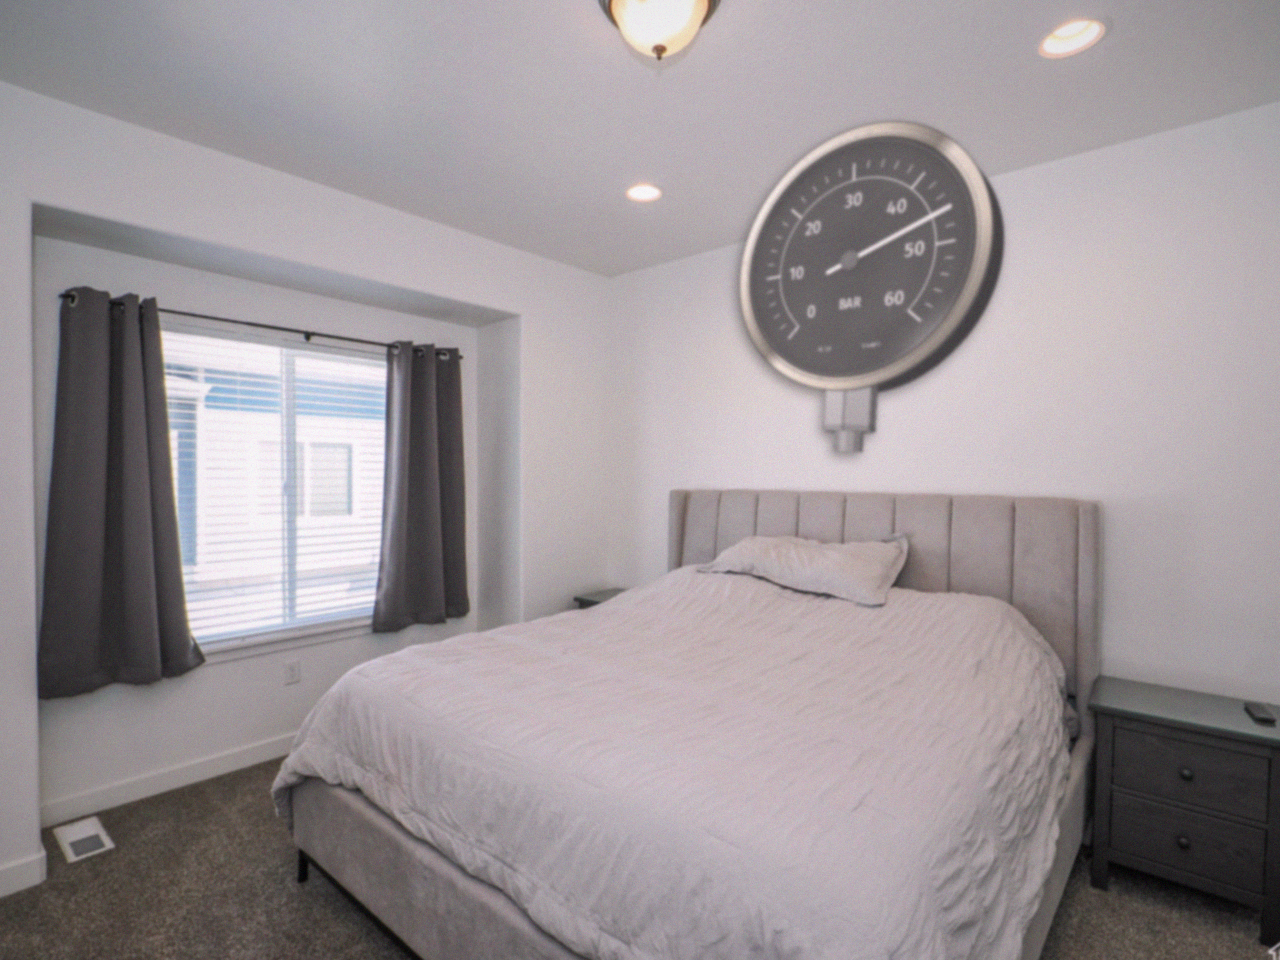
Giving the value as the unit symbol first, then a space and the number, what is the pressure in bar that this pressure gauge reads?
bar 46
